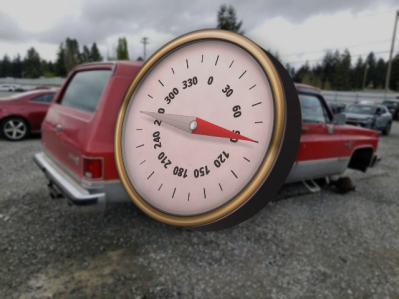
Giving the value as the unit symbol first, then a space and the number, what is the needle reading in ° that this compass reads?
° 90
